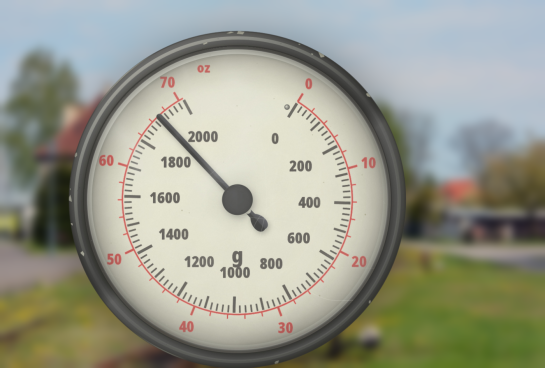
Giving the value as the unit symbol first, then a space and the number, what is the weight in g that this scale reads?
g 1900
